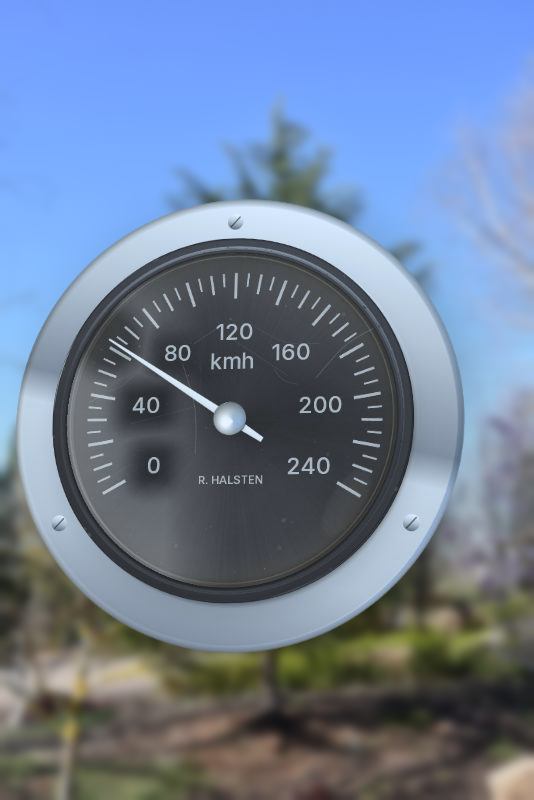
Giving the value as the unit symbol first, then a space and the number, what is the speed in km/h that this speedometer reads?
km/h 62.5
